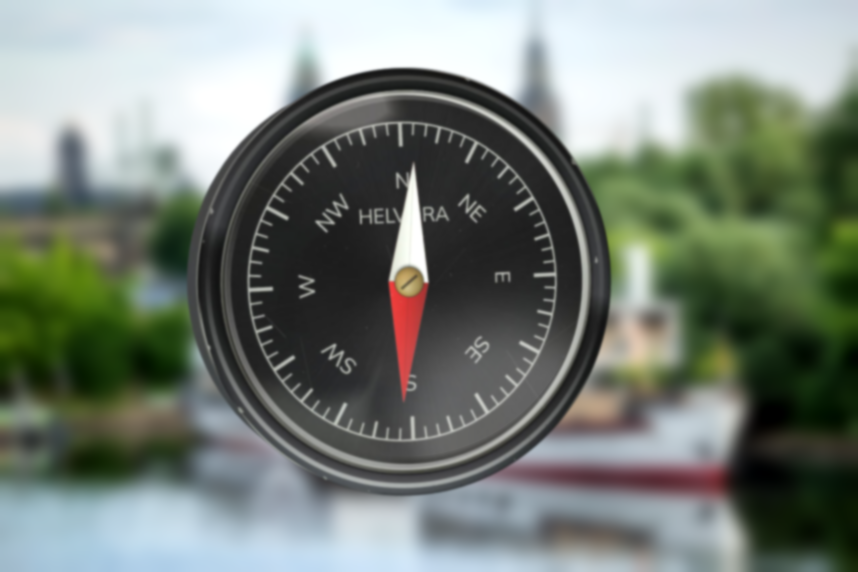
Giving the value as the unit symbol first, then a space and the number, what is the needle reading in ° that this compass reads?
° 185
